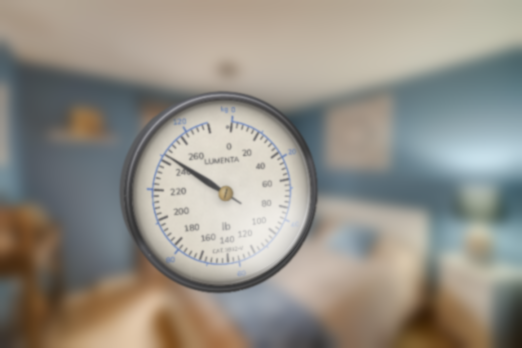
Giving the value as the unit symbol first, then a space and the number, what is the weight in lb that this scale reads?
lb 244
